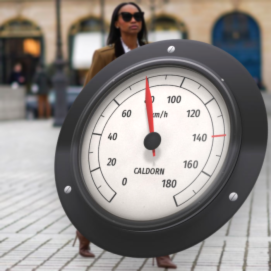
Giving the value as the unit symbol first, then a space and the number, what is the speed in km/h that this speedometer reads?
km/h 80
